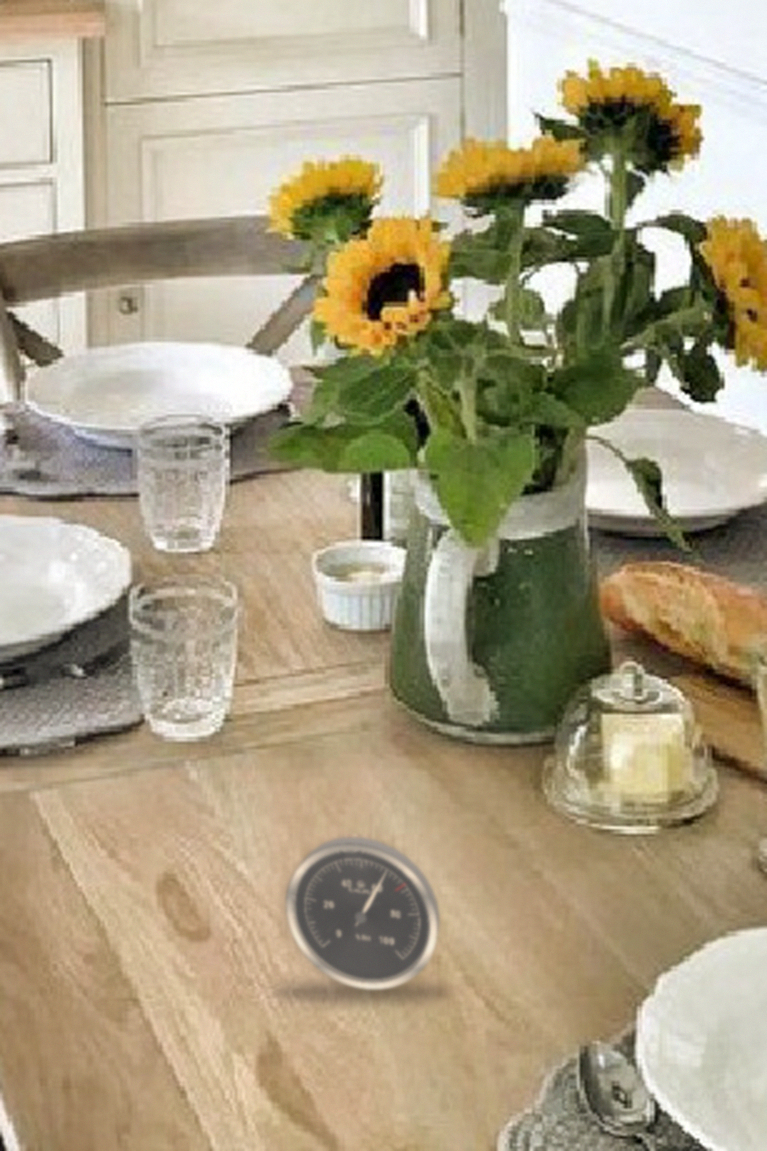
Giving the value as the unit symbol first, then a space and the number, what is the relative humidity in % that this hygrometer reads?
% 60
